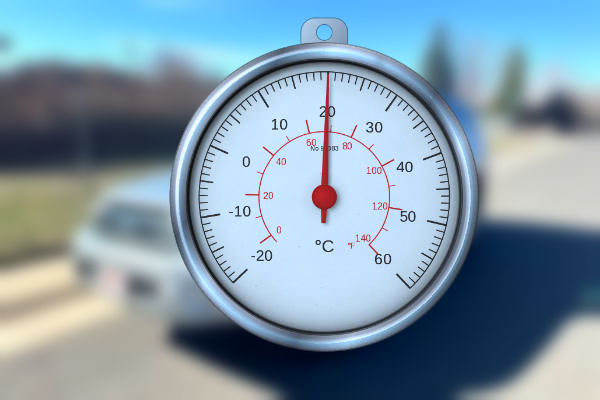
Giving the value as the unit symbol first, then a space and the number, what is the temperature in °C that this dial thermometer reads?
°C 20
